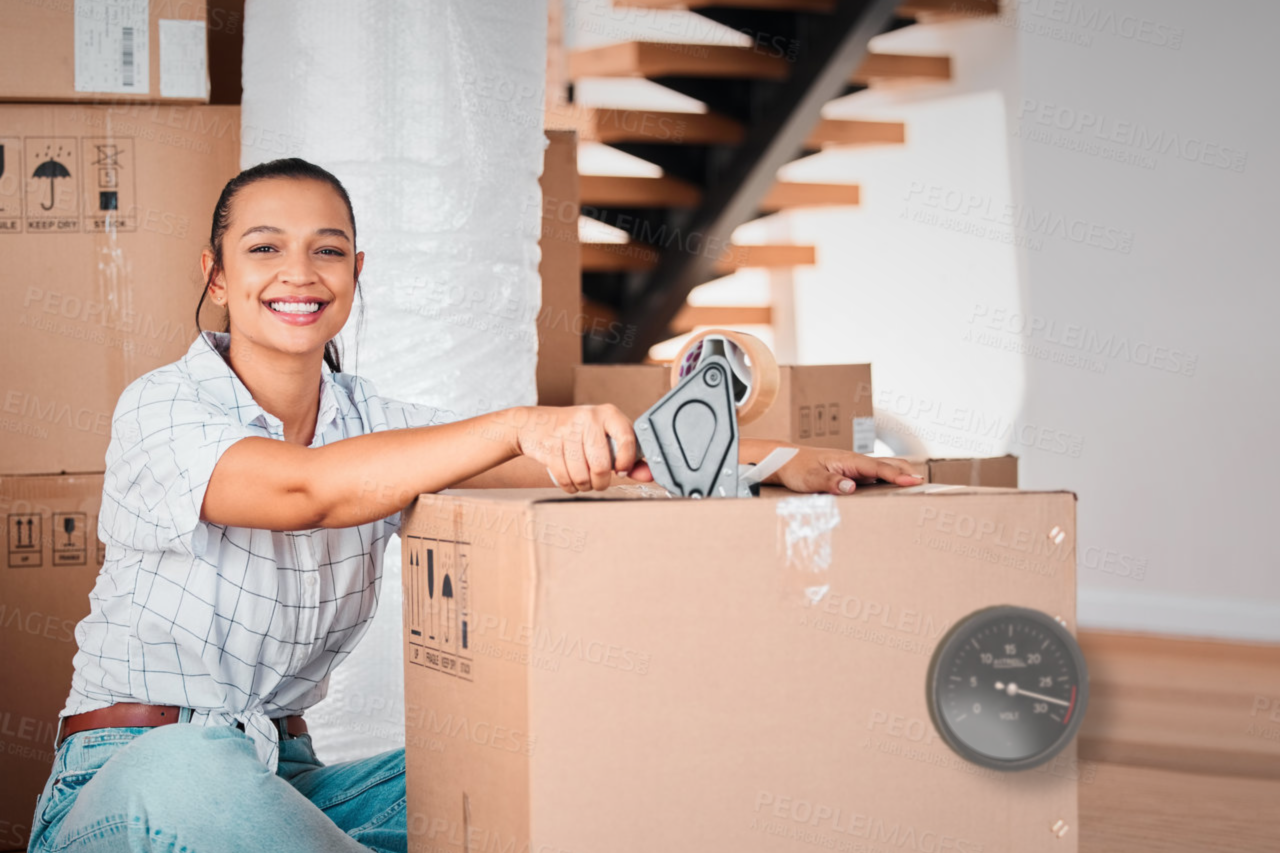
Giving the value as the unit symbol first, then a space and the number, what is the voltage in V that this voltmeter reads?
V 28
